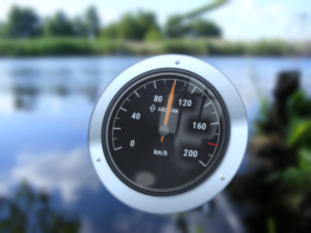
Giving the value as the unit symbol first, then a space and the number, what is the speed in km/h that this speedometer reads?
km/h 100
